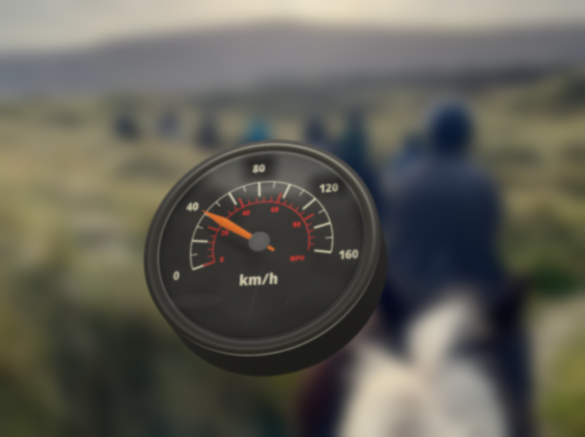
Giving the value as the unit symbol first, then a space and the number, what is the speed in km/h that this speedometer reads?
km/h 40
